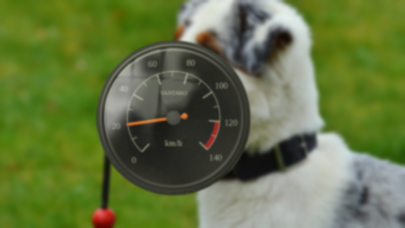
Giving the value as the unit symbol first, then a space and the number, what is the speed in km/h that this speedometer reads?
km/h 20
